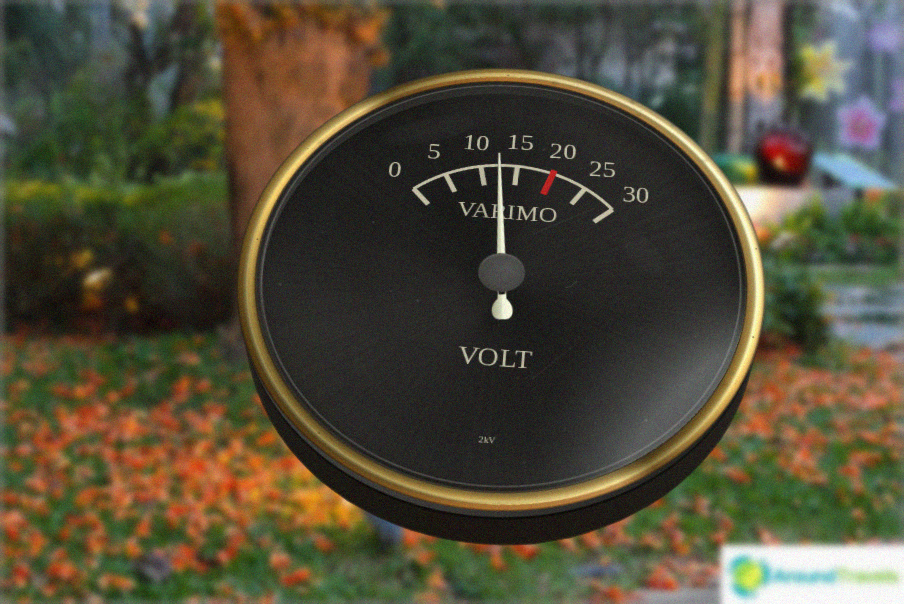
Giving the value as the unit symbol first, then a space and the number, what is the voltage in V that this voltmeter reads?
V 12.5
